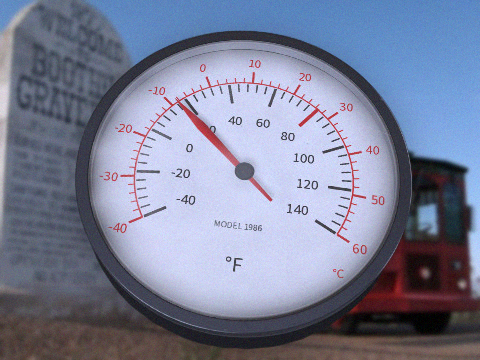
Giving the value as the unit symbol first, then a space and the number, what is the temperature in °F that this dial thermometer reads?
°F 16
